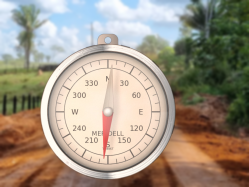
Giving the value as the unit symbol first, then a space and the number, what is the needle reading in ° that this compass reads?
° 185
